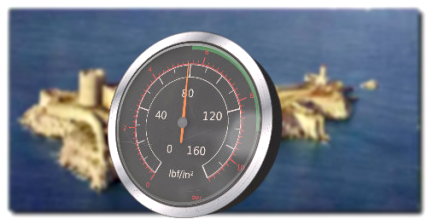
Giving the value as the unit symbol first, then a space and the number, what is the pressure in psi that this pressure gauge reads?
psi 80
